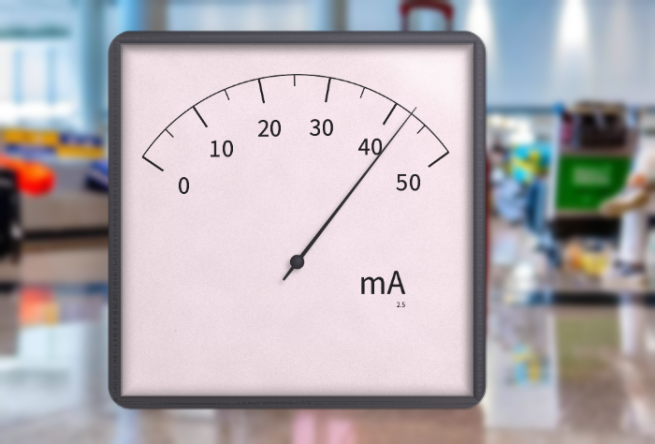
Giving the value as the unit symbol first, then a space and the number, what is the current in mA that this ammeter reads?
mA 42.5
